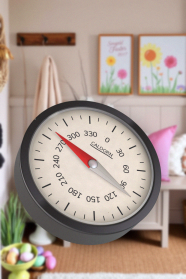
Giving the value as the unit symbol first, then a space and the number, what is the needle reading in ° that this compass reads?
° 280
